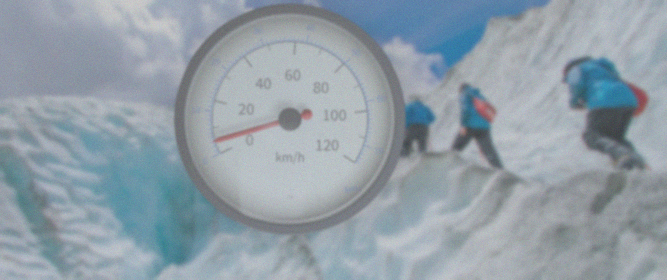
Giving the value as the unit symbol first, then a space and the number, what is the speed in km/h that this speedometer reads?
km/h 5
